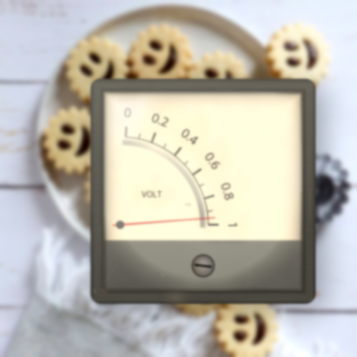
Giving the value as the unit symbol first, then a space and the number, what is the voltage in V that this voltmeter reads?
V 0.95
